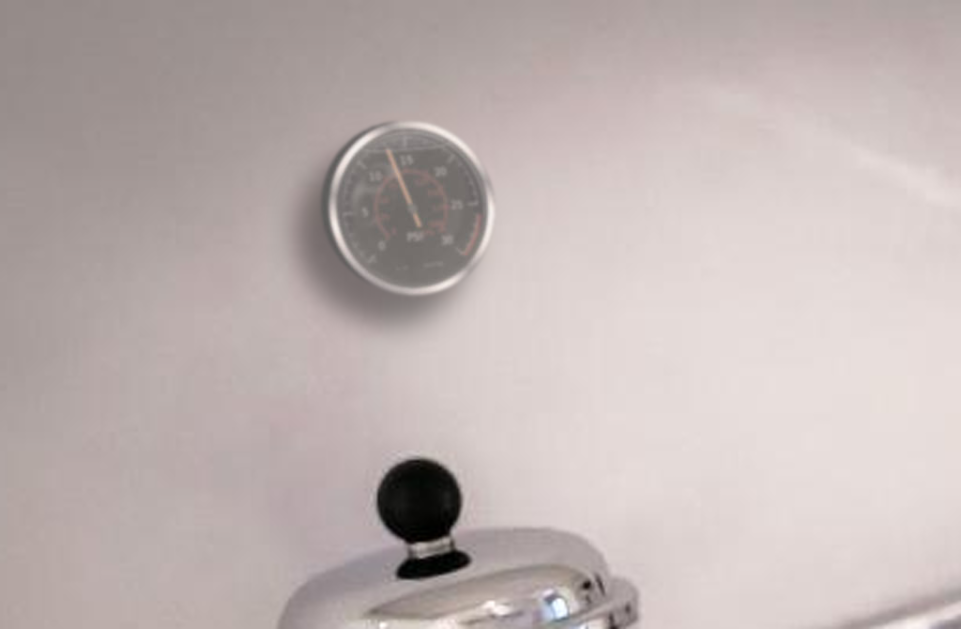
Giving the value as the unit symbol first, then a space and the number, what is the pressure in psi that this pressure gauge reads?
psi 13
